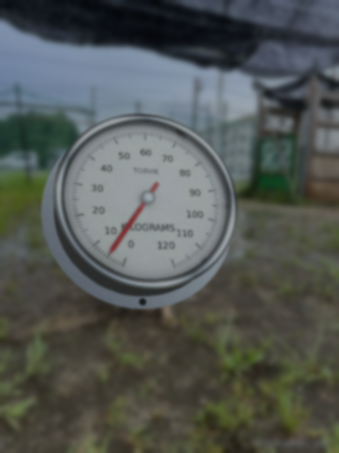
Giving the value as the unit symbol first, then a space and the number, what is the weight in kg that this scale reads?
kg 5
